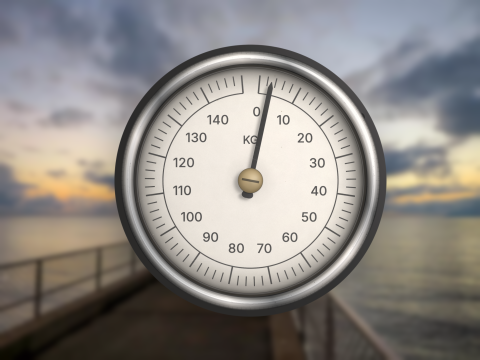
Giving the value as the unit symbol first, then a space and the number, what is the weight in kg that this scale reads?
kg 3
